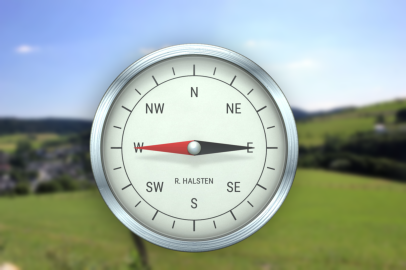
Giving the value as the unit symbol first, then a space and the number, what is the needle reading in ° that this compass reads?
° 270
